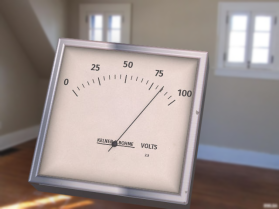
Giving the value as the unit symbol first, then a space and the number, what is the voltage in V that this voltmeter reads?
V 85
